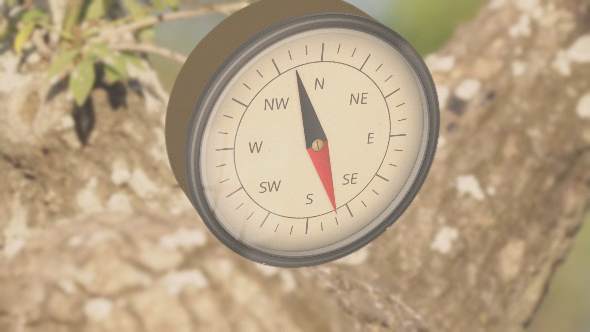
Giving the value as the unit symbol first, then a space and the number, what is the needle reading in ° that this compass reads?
° 160
